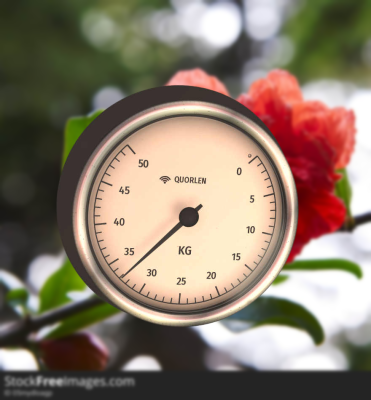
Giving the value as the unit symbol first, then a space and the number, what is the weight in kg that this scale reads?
kg 33
